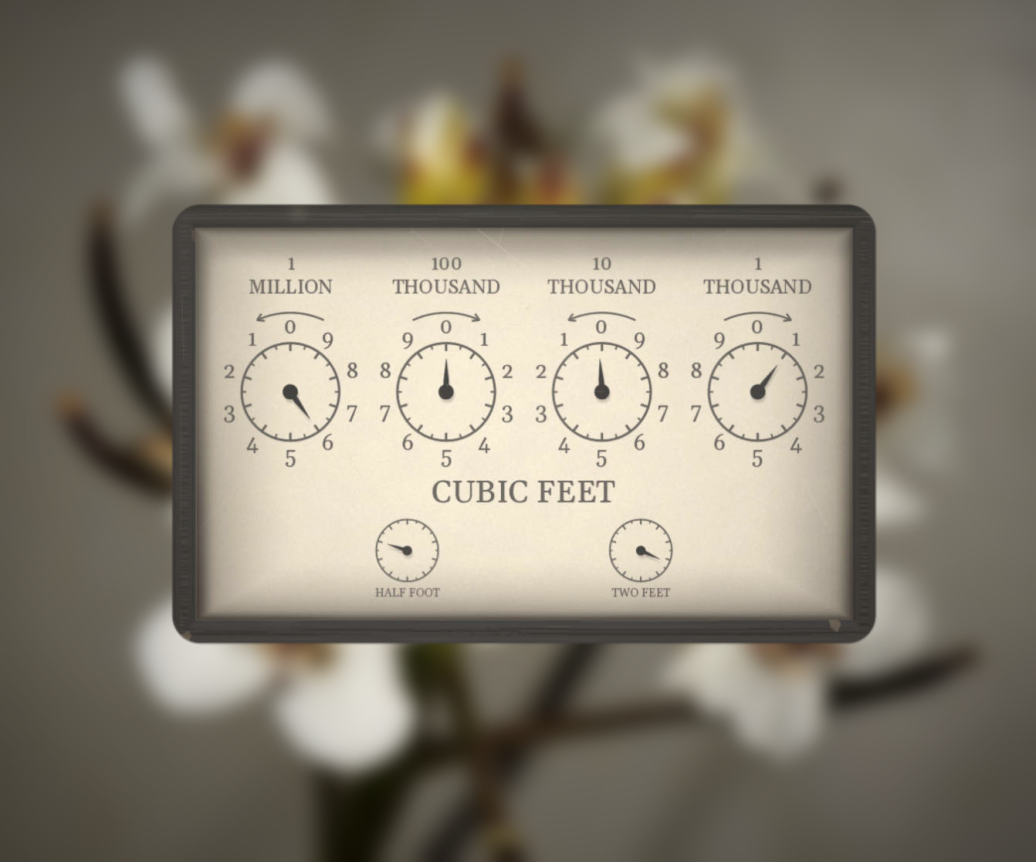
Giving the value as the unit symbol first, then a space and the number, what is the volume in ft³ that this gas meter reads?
ft³ 600100
